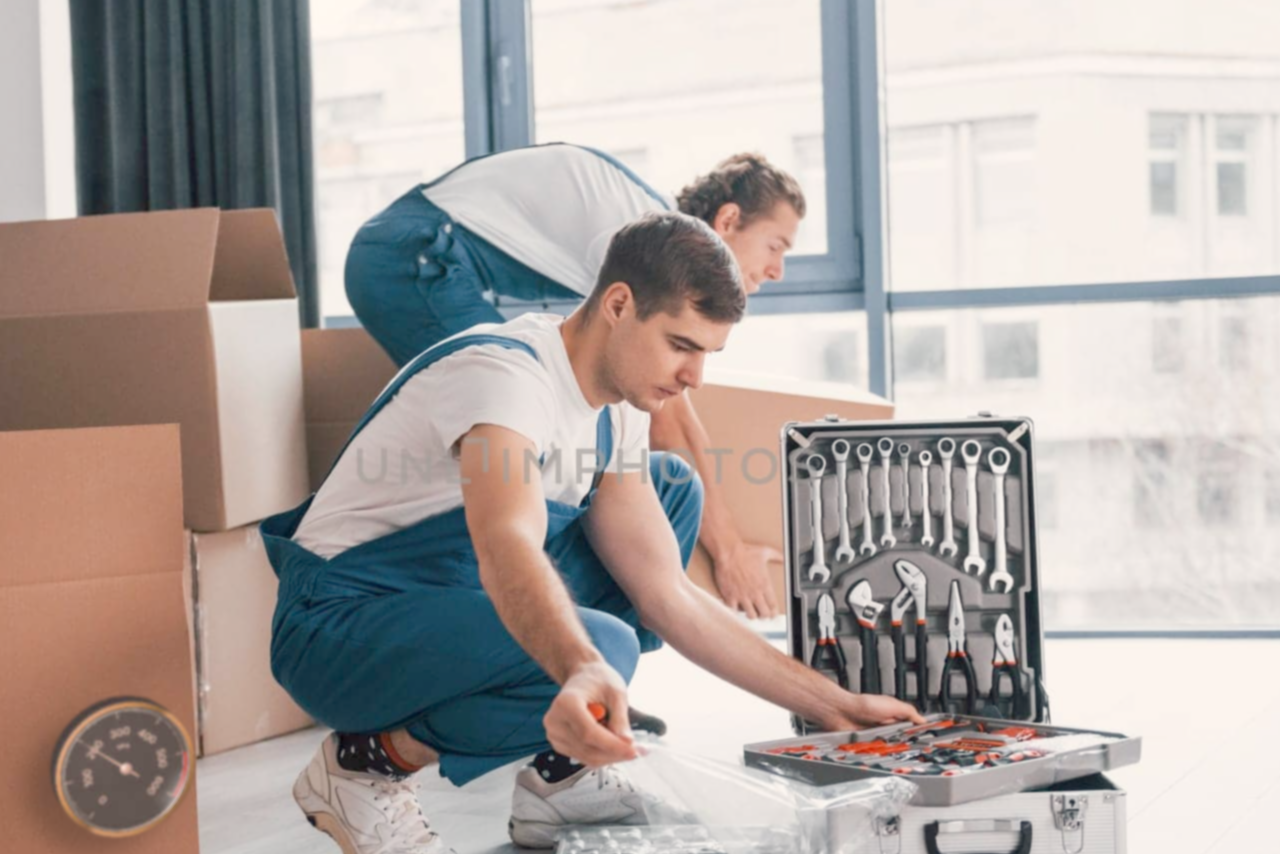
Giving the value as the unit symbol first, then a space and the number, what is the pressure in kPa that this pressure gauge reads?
kPa 200
